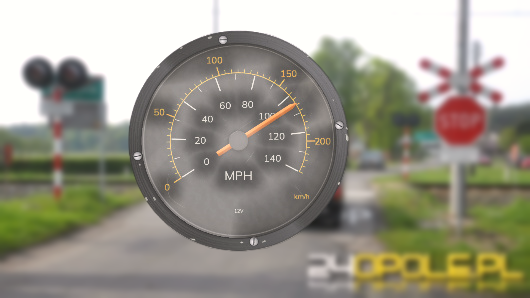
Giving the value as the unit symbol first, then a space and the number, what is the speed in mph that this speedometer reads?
mph 105
